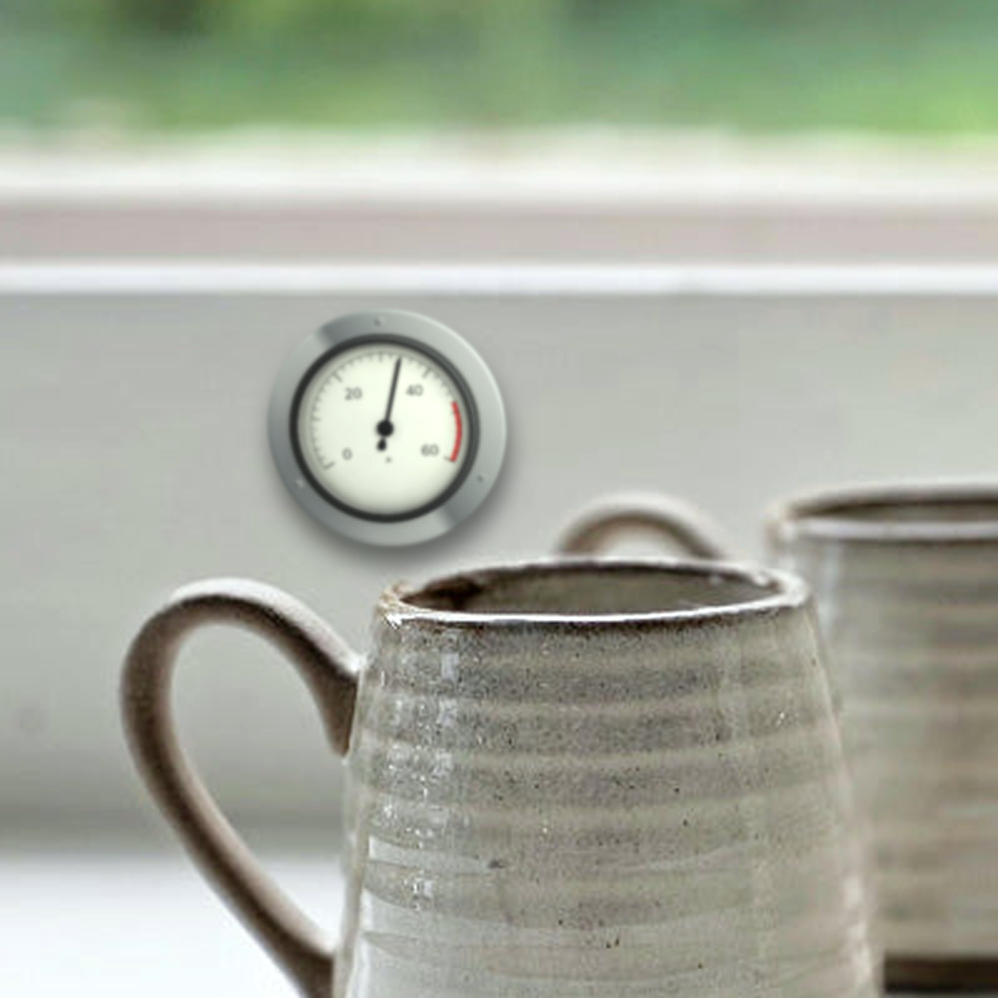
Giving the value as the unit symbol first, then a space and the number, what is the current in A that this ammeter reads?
A 34
